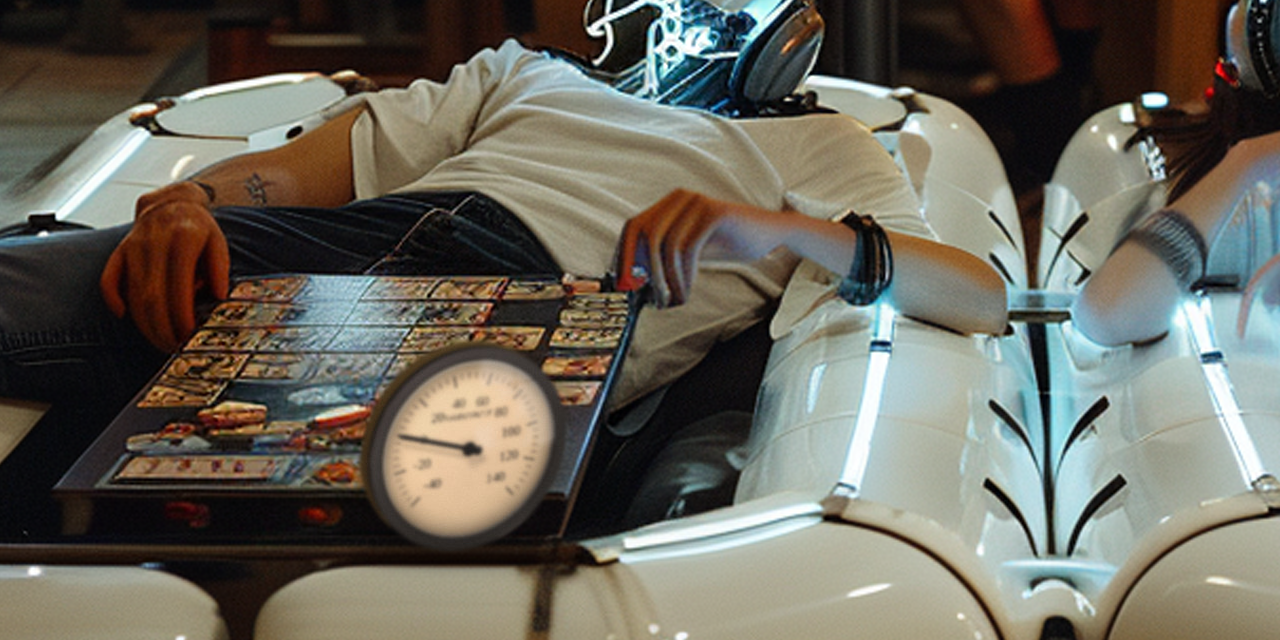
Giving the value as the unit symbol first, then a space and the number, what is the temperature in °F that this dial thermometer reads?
°F 0
